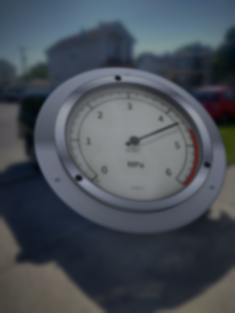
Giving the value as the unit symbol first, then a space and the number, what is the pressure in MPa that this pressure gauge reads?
MPa 4.4
